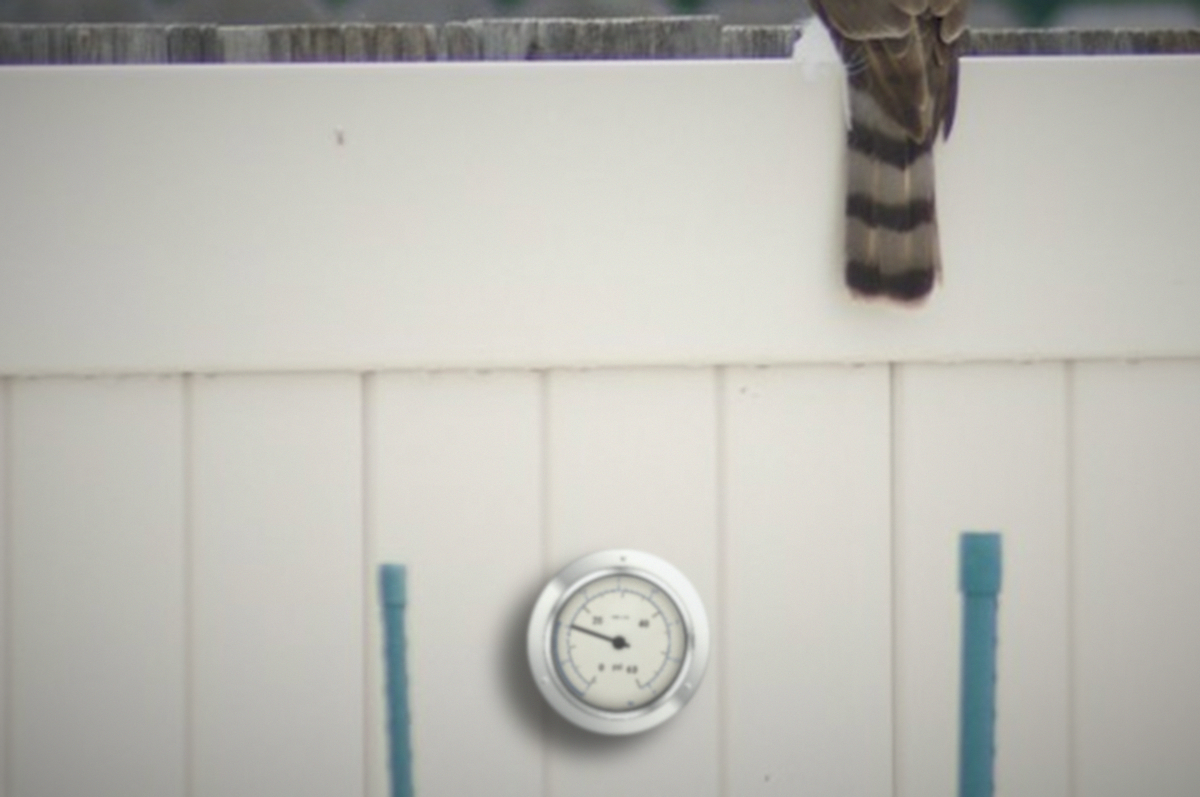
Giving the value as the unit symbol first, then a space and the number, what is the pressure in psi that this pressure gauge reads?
psi 15
